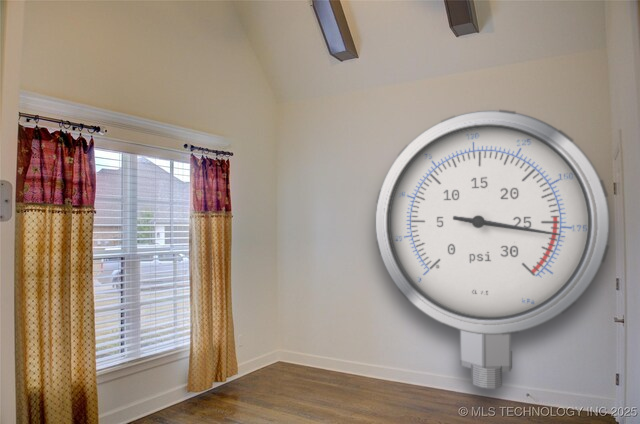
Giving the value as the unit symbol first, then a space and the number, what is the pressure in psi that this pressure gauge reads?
psi 26
